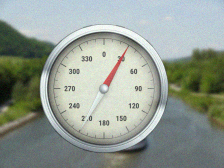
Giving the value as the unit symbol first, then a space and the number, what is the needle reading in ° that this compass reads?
° 30
